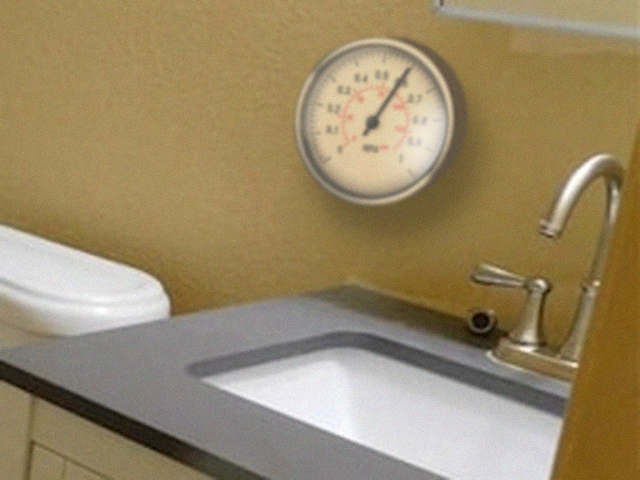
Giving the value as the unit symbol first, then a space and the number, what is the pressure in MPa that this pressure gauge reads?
MPa 0.6
